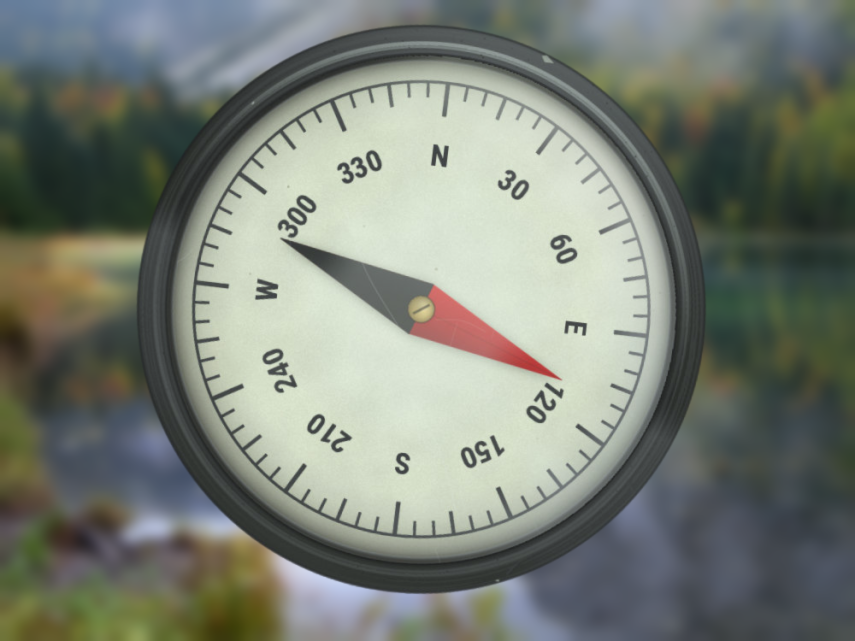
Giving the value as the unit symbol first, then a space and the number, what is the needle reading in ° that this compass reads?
° 110
